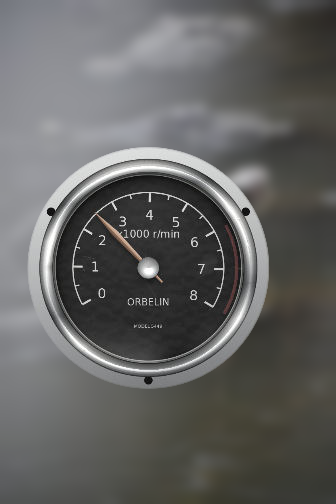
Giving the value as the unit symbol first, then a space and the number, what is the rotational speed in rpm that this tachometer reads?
rpm 2500
